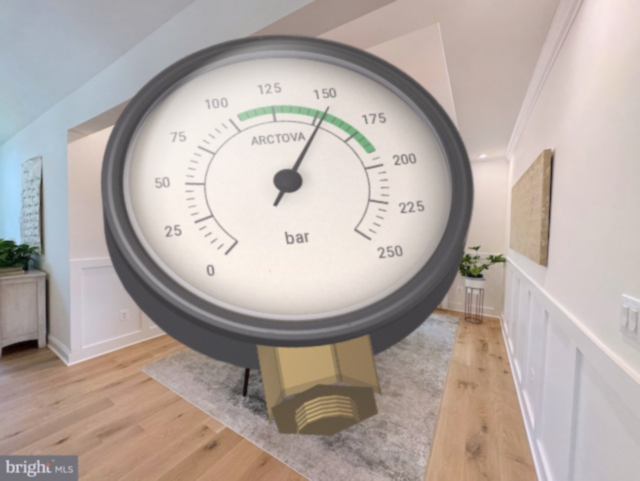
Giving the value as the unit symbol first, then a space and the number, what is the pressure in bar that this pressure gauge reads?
bar 155
